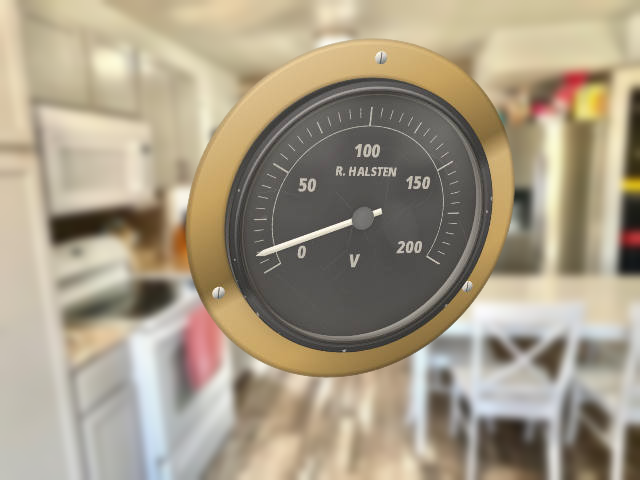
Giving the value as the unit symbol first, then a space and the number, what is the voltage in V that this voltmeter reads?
V 10
